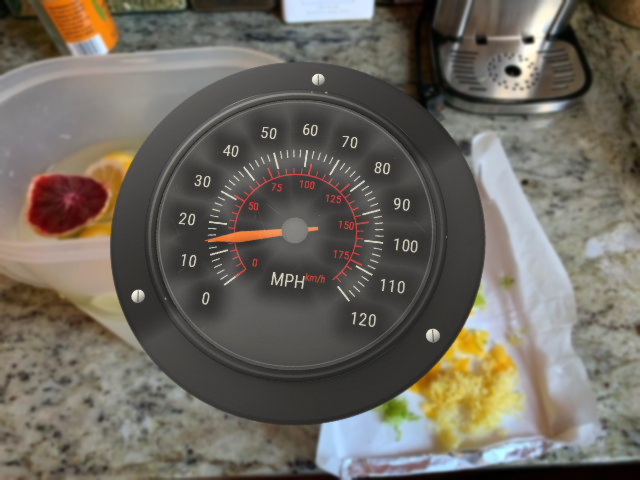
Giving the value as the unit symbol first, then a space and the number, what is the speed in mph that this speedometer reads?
mph 14
